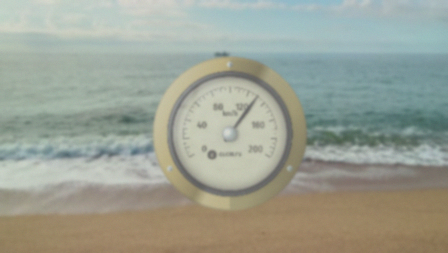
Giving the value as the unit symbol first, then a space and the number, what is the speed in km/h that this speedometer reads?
km/h 130
